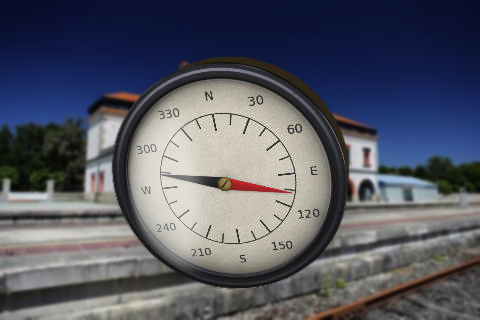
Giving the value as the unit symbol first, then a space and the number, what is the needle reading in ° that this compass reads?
° 105
